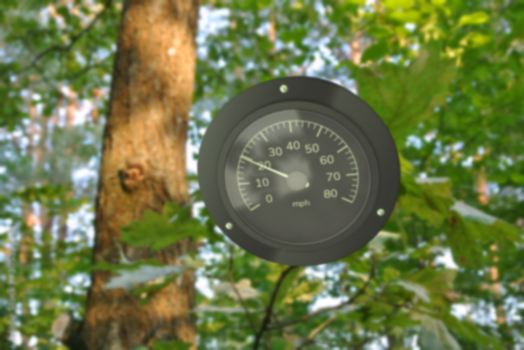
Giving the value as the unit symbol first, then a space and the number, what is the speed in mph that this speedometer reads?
mph 20
